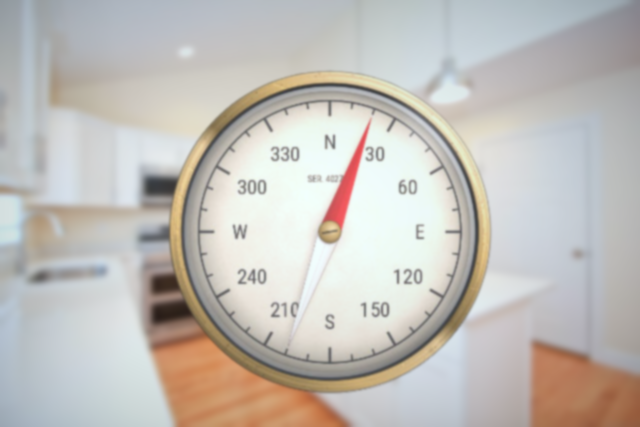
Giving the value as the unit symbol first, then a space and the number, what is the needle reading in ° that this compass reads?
° 20
